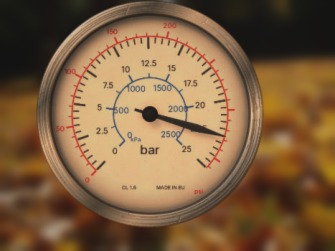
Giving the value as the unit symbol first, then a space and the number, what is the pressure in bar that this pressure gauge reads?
bar 22.5
